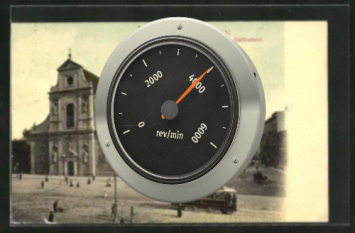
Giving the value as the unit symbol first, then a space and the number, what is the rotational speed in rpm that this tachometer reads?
rpm 4000
